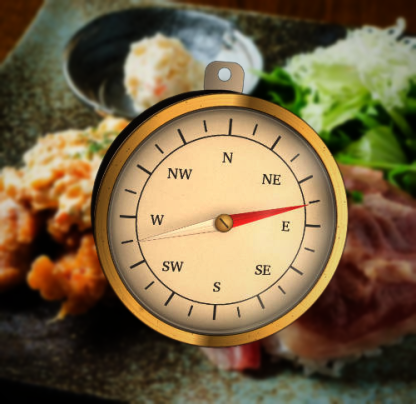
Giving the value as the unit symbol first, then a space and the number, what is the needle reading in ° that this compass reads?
° 75
